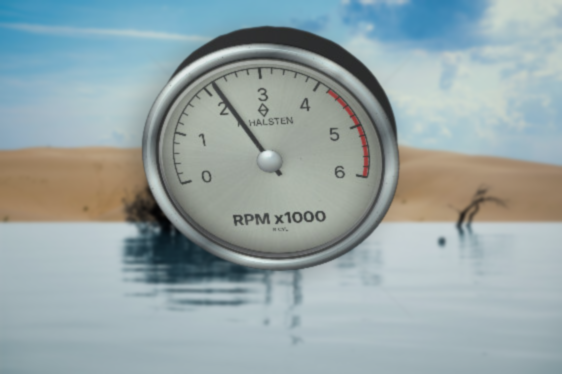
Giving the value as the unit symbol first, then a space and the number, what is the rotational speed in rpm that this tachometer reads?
rpm 2200
